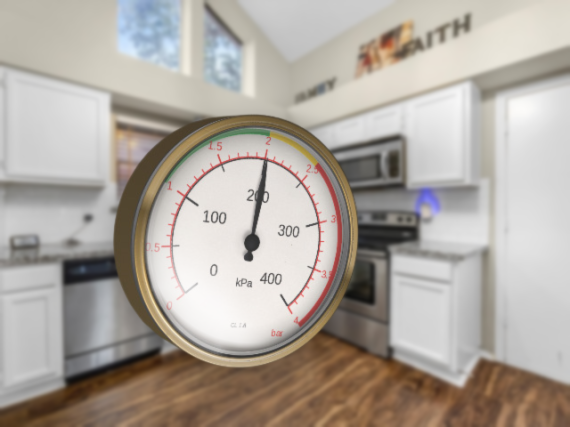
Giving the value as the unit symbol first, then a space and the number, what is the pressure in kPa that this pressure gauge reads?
kPa 200
